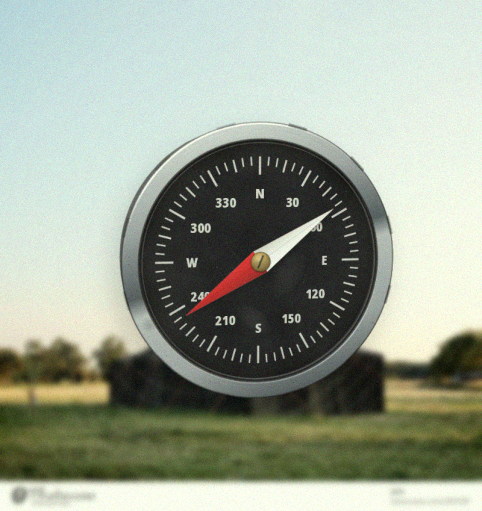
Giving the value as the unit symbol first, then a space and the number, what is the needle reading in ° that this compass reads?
° 235
